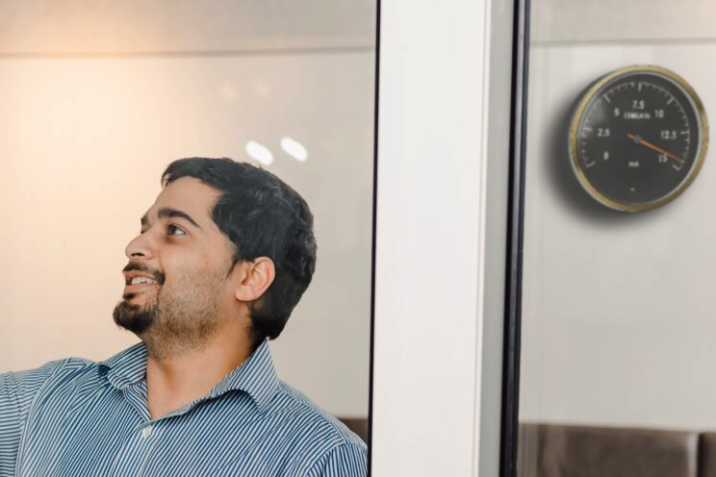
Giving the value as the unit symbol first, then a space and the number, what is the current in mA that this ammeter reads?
mA 14.5
